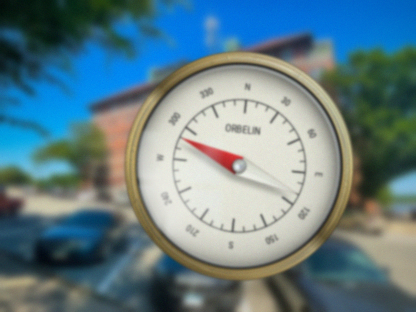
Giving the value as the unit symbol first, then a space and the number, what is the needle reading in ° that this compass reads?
° 290
